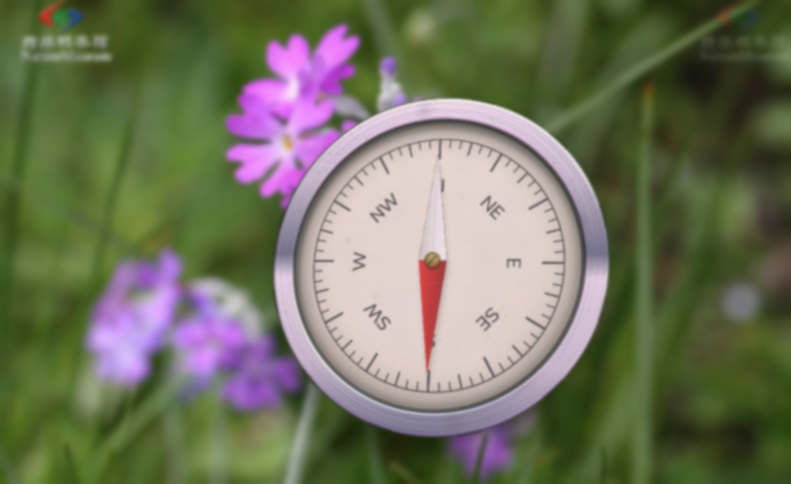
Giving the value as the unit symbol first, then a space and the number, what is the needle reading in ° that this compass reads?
° 180
